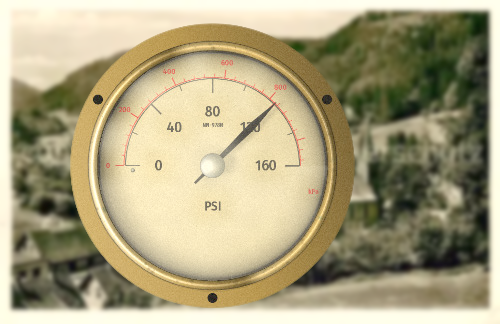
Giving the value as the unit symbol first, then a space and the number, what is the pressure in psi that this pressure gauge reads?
psi 120
